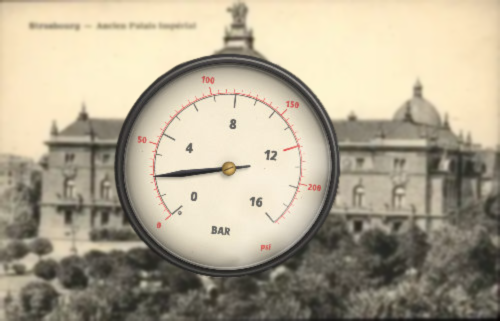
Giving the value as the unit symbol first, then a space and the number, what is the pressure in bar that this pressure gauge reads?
bar 2
